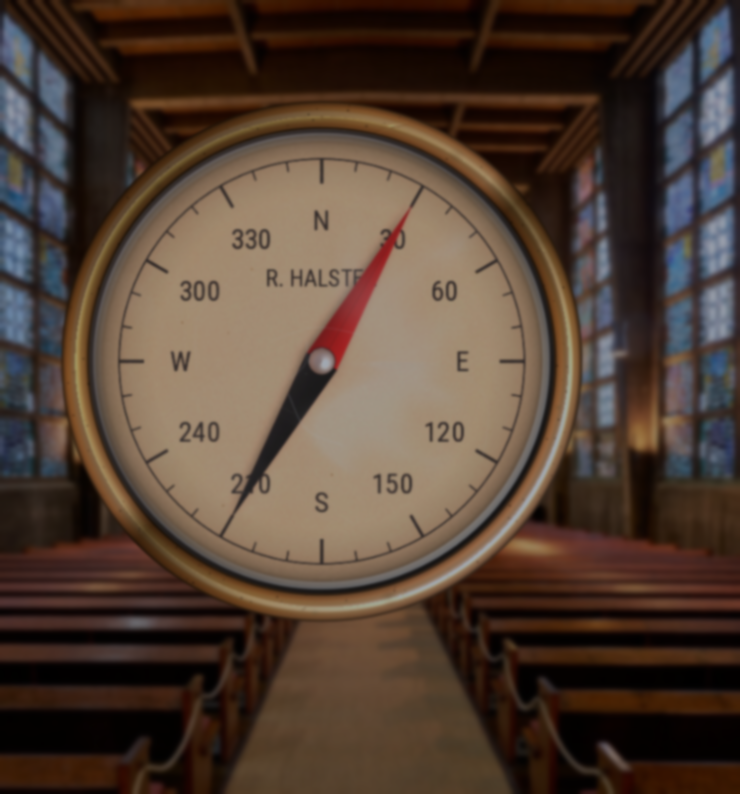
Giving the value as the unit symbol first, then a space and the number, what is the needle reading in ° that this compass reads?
° 30
